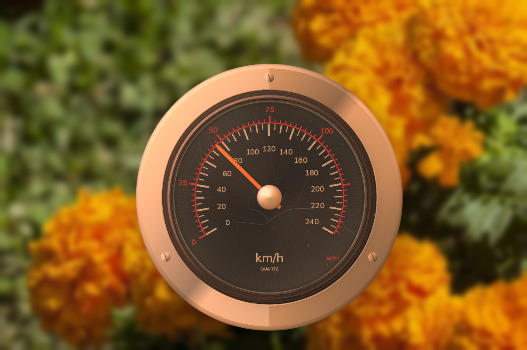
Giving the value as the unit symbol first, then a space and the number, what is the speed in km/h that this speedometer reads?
km/h 75
